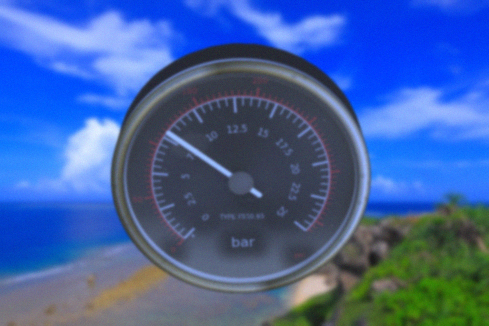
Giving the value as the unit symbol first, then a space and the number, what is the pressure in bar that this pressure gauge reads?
bar 8
